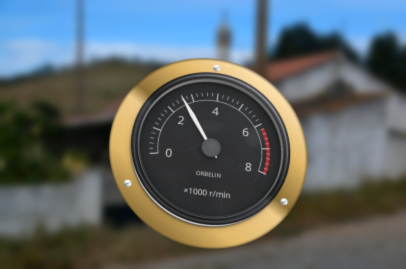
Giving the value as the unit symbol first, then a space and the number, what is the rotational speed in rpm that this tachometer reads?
rpm 2600
